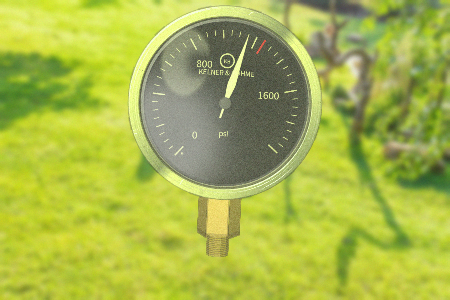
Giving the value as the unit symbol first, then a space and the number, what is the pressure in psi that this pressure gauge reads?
psi 1150
